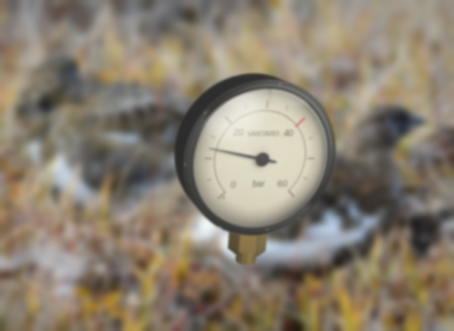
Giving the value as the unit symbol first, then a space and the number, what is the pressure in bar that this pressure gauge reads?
bar 12.5
